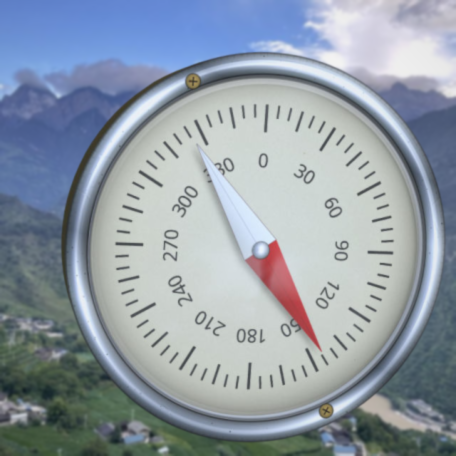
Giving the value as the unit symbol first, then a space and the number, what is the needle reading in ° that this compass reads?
° 145
